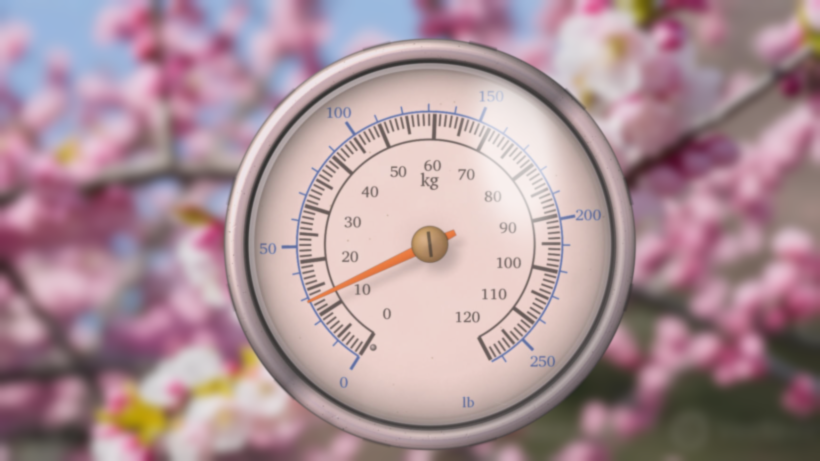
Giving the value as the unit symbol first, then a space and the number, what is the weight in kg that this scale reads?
kg 13
